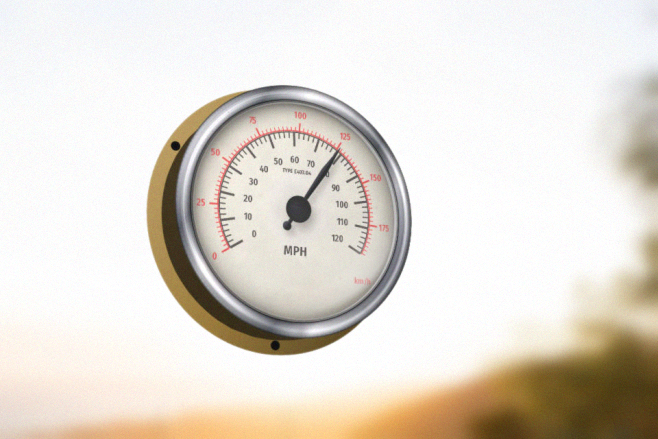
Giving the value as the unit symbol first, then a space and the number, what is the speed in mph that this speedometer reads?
mph 78
